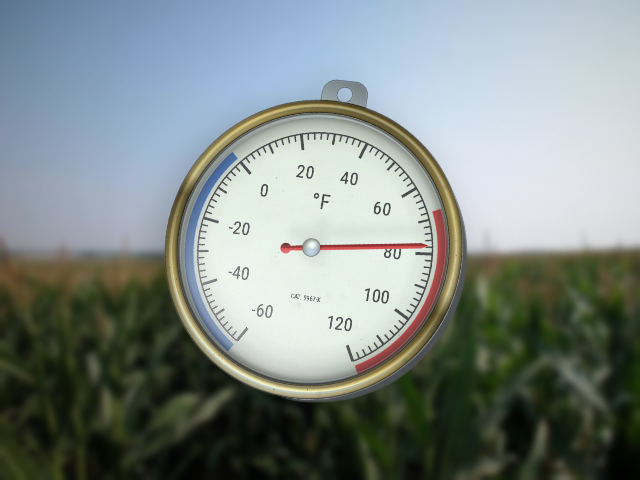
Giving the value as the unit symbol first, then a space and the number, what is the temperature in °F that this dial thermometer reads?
°F 78
